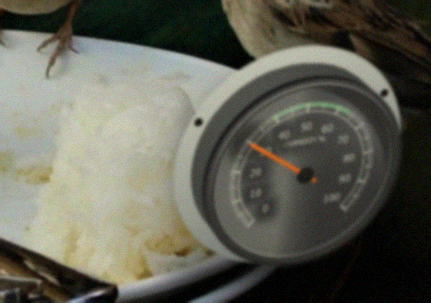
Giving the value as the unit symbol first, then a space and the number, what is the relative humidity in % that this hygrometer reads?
% 30
